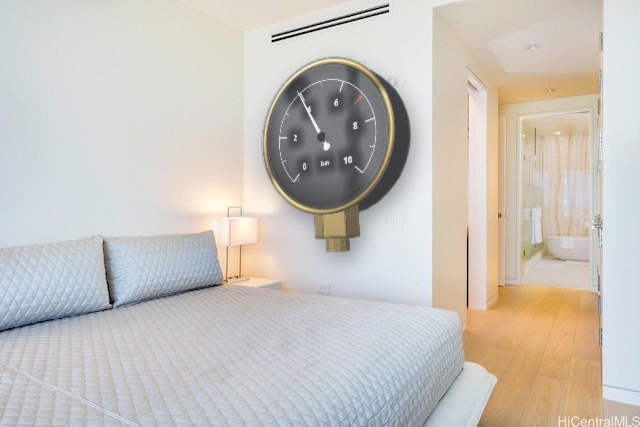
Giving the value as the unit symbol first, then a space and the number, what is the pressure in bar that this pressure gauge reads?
bar 4
